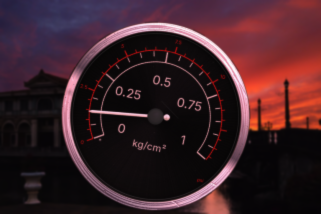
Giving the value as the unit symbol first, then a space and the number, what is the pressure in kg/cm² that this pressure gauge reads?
kg/cm² 0.1
